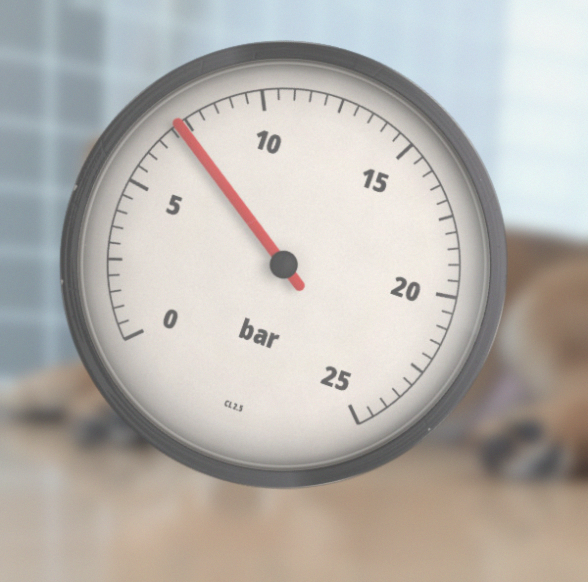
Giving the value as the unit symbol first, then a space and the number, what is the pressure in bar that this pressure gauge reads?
bar 7.25
